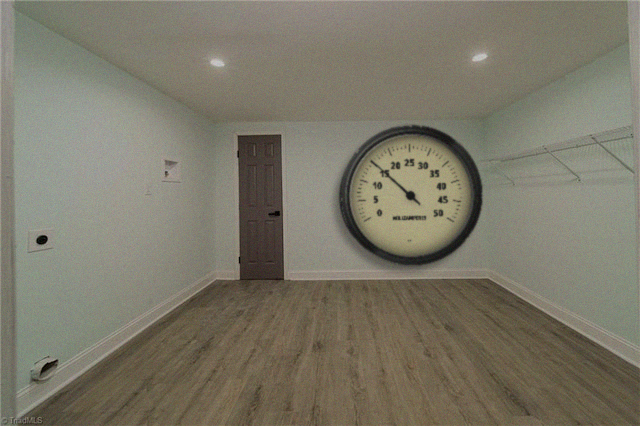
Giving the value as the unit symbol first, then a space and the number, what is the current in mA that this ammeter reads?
mA 15
